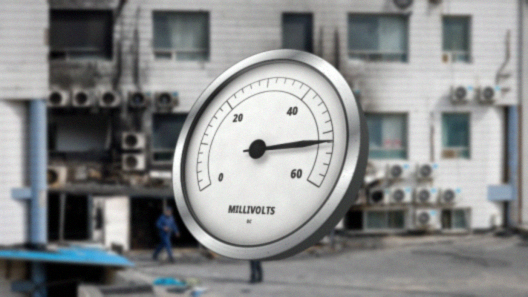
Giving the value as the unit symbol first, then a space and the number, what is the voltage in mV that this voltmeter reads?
mV 52
